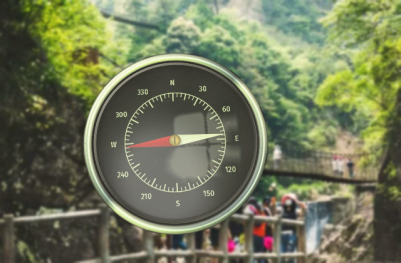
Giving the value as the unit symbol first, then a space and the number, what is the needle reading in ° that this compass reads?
° 265
